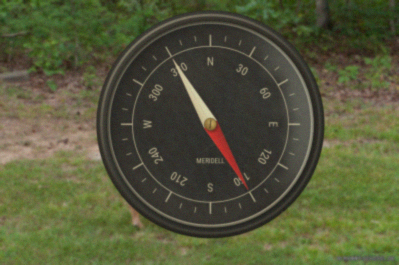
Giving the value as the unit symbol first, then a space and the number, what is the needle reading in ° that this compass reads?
° 150
